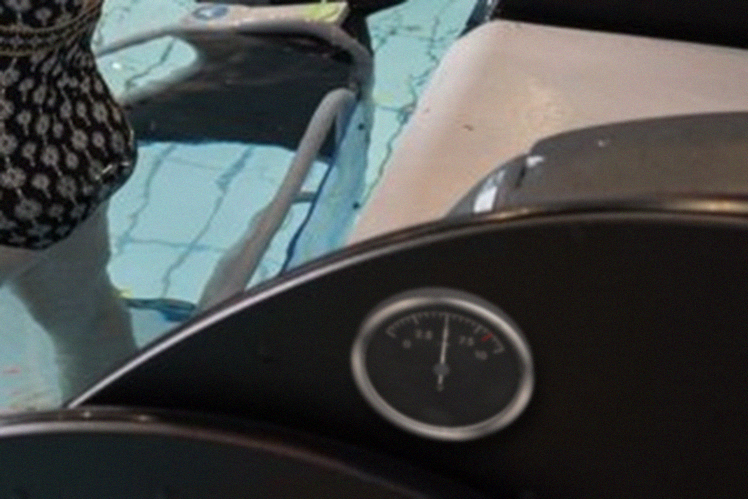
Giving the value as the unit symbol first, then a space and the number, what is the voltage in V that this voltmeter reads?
V 5
